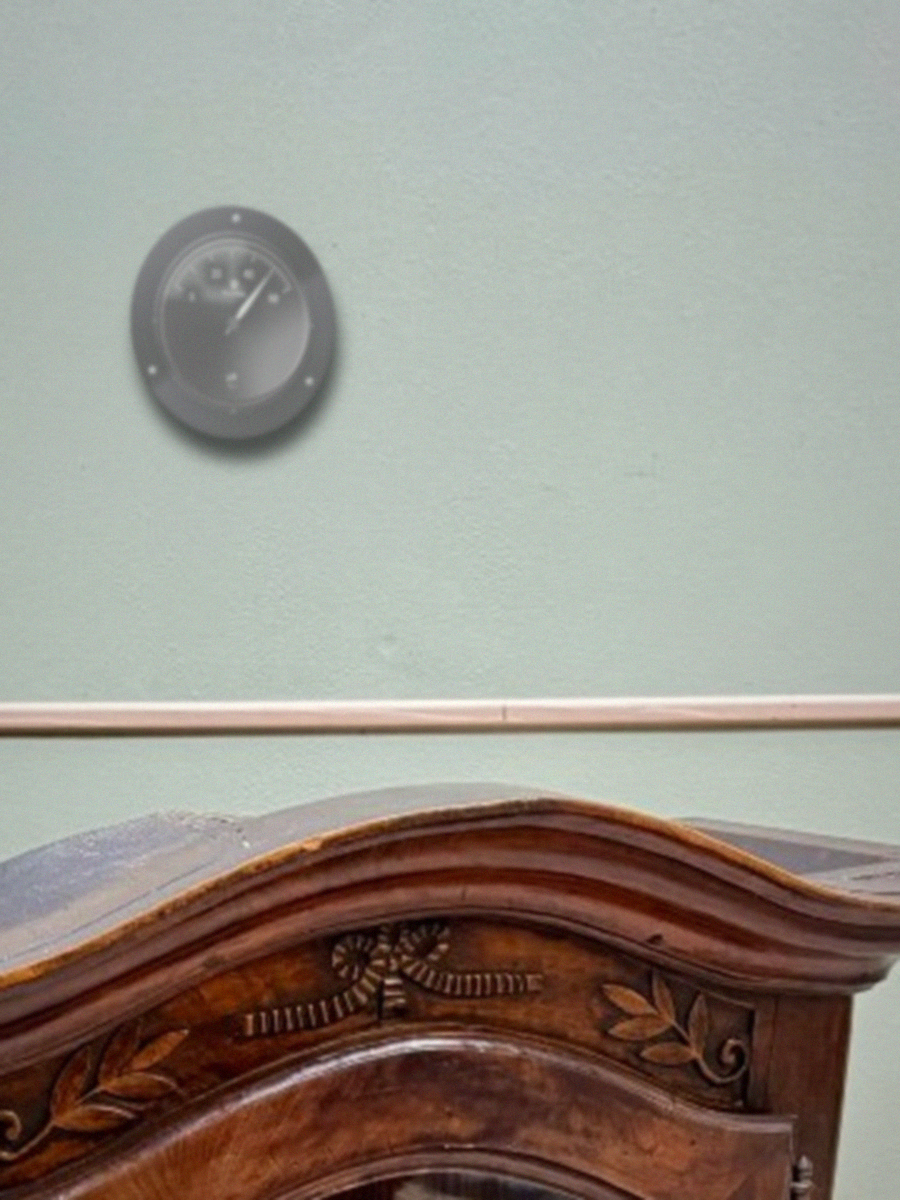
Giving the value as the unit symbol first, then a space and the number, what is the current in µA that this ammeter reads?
µA 50
